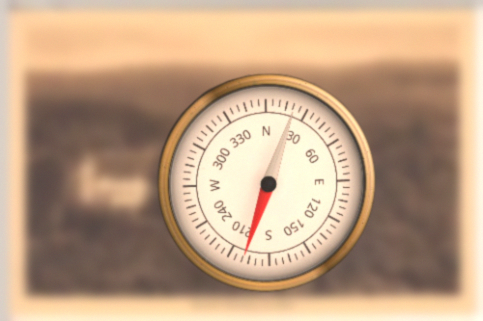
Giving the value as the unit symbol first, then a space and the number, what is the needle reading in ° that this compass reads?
° 200
